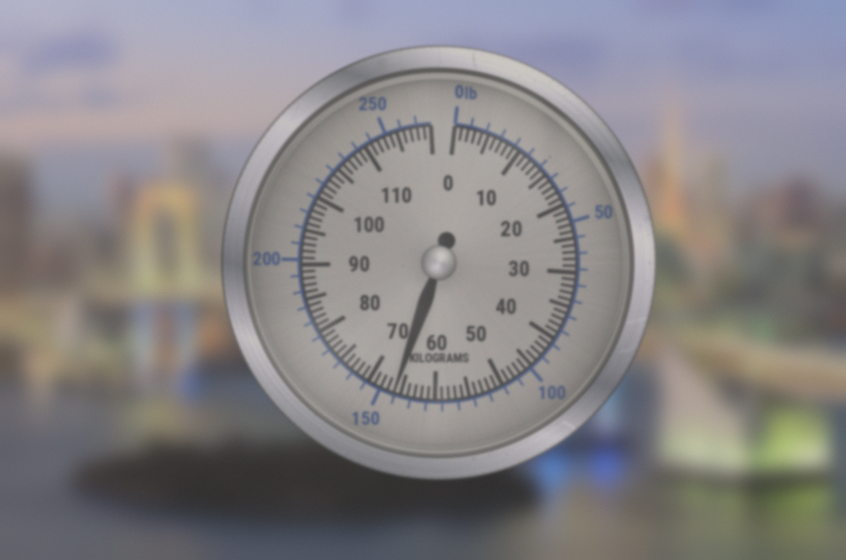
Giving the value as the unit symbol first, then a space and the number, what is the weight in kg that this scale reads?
kg 66
